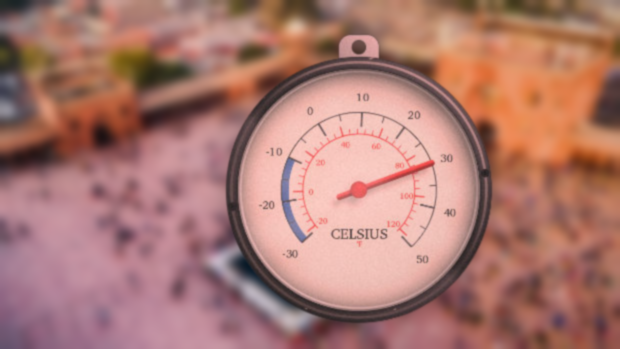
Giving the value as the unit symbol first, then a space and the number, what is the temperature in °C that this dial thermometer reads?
°C 30
